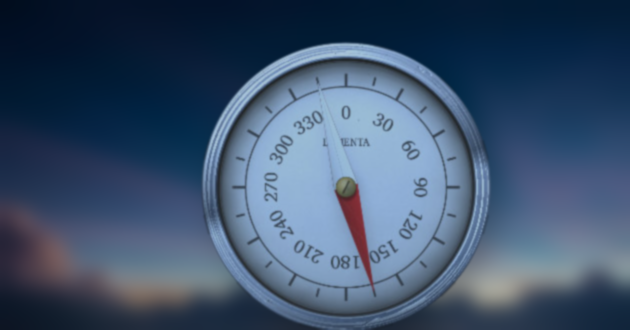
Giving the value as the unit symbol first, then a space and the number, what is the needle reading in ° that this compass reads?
° 165
